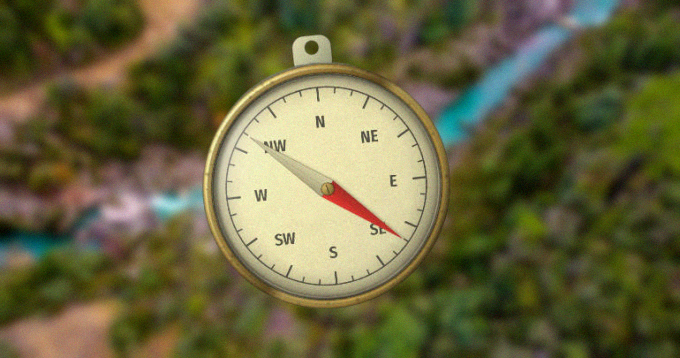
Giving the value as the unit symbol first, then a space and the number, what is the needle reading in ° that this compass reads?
° 130
